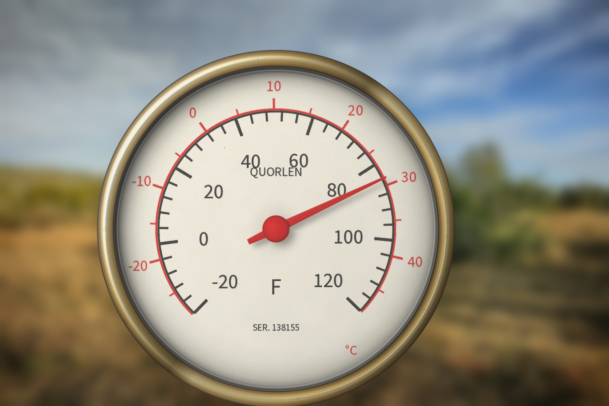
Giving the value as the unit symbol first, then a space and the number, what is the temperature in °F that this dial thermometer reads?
°F 84
